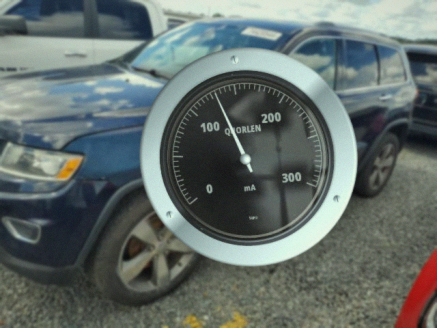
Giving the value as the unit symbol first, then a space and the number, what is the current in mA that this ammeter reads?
mA 130
